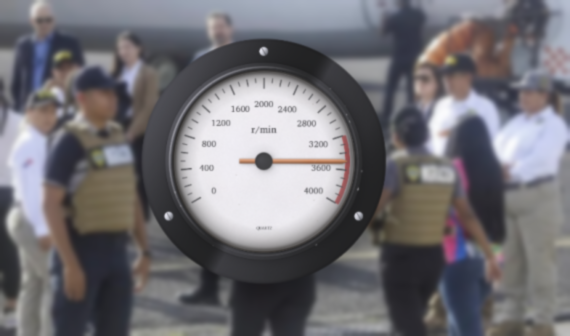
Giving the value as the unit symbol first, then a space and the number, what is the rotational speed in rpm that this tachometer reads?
rpm 3500
